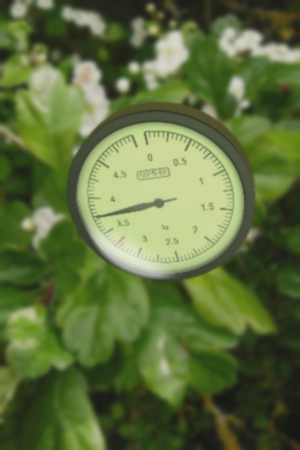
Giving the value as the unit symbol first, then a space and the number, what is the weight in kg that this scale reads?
kg 3.75
